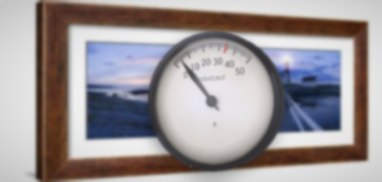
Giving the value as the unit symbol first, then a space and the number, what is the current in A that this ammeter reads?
A 5
